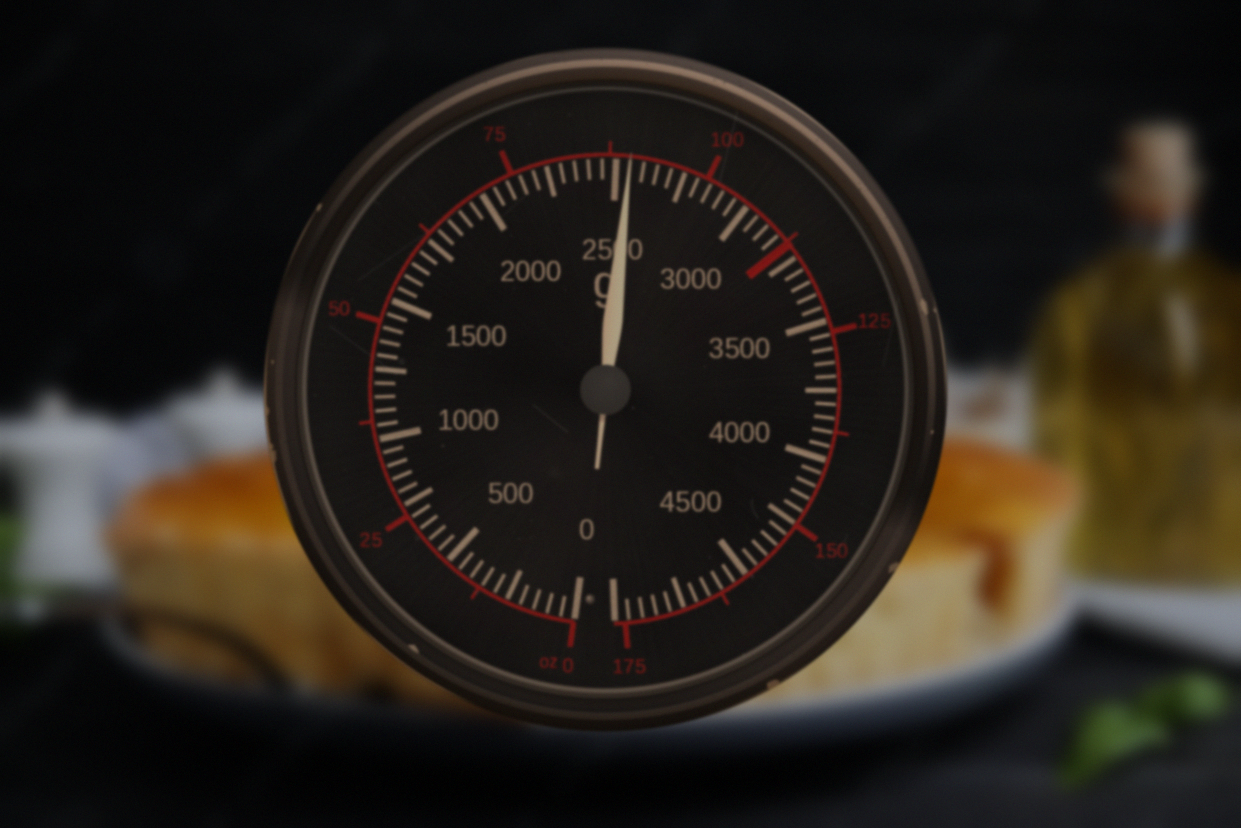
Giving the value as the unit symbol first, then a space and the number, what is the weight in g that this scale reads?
g 2550
